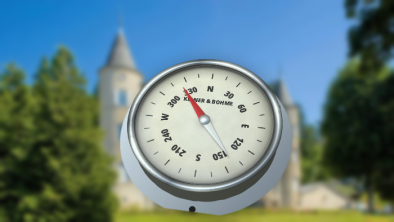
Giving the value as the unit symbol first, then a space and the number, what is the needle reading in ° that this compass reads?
° 322.5
